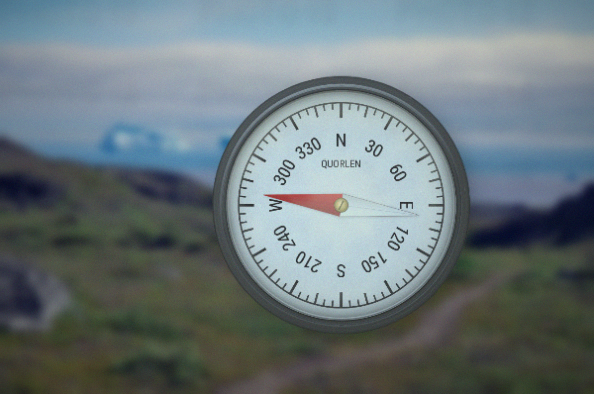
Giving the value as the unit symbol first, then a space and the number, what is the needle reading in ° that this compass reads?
° 277.5
